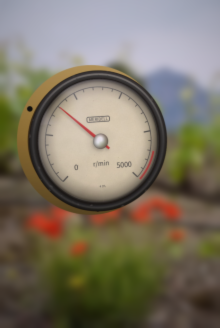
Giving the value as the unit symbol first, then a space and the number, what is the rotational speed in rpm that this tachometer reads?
rpm 1600
